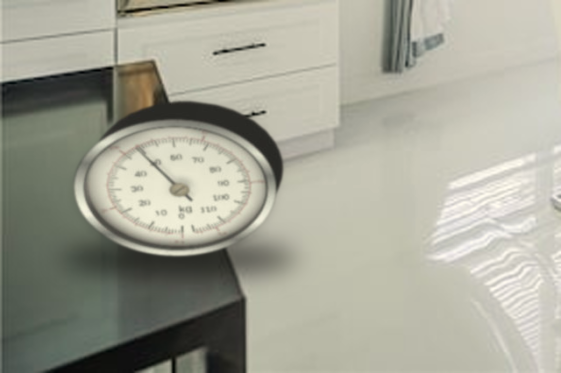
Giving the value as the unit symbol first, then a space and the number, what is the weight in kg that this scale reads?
kg 50
